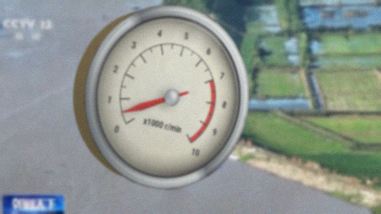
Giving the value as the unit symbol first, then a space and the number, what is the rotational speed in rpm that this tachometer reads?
rpm 500
